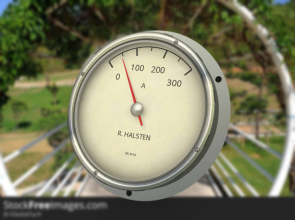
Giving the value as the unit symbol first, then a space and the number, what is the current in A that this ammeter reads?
A 50
